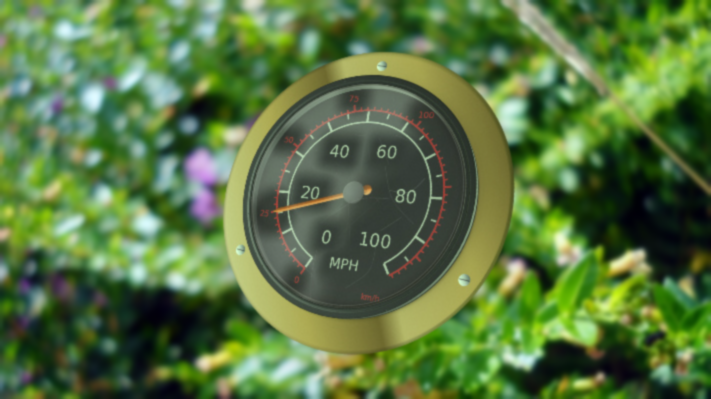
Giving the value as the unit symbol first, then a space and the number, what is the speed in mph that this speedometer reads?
mph 15
